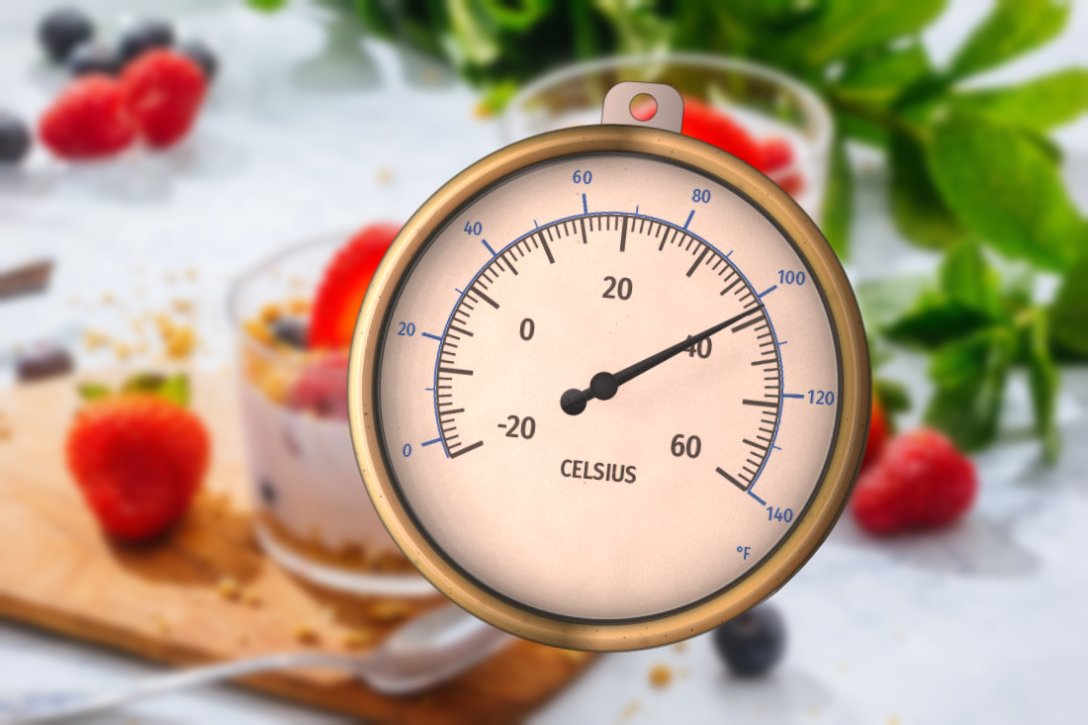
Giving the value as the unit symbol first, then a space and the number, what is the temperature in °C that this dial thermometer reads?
°C 39
